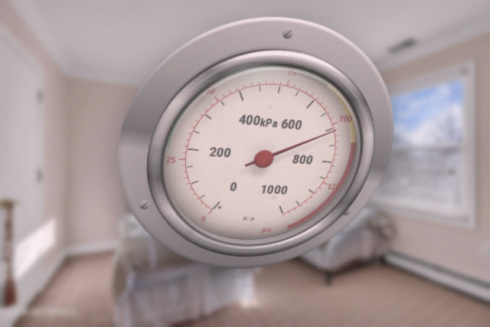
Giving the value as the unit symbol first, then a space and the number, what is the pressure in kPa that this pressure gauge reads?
kPa 700
